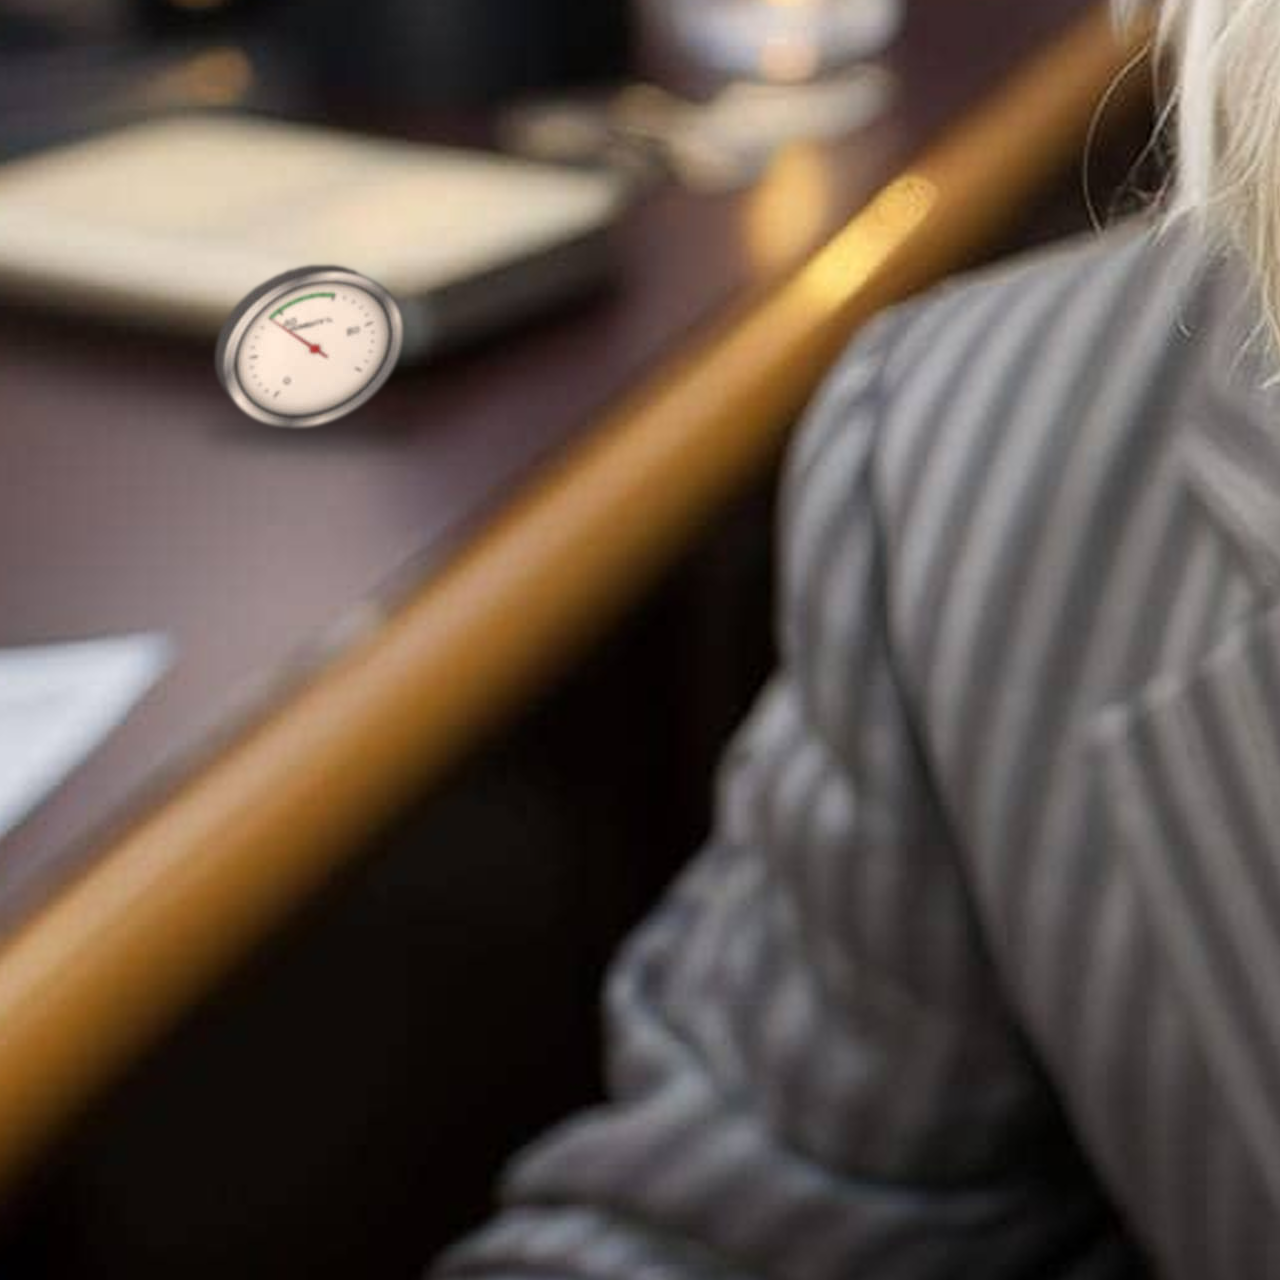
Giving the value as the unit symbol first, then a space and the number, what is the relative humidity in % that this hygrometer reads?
% 36
